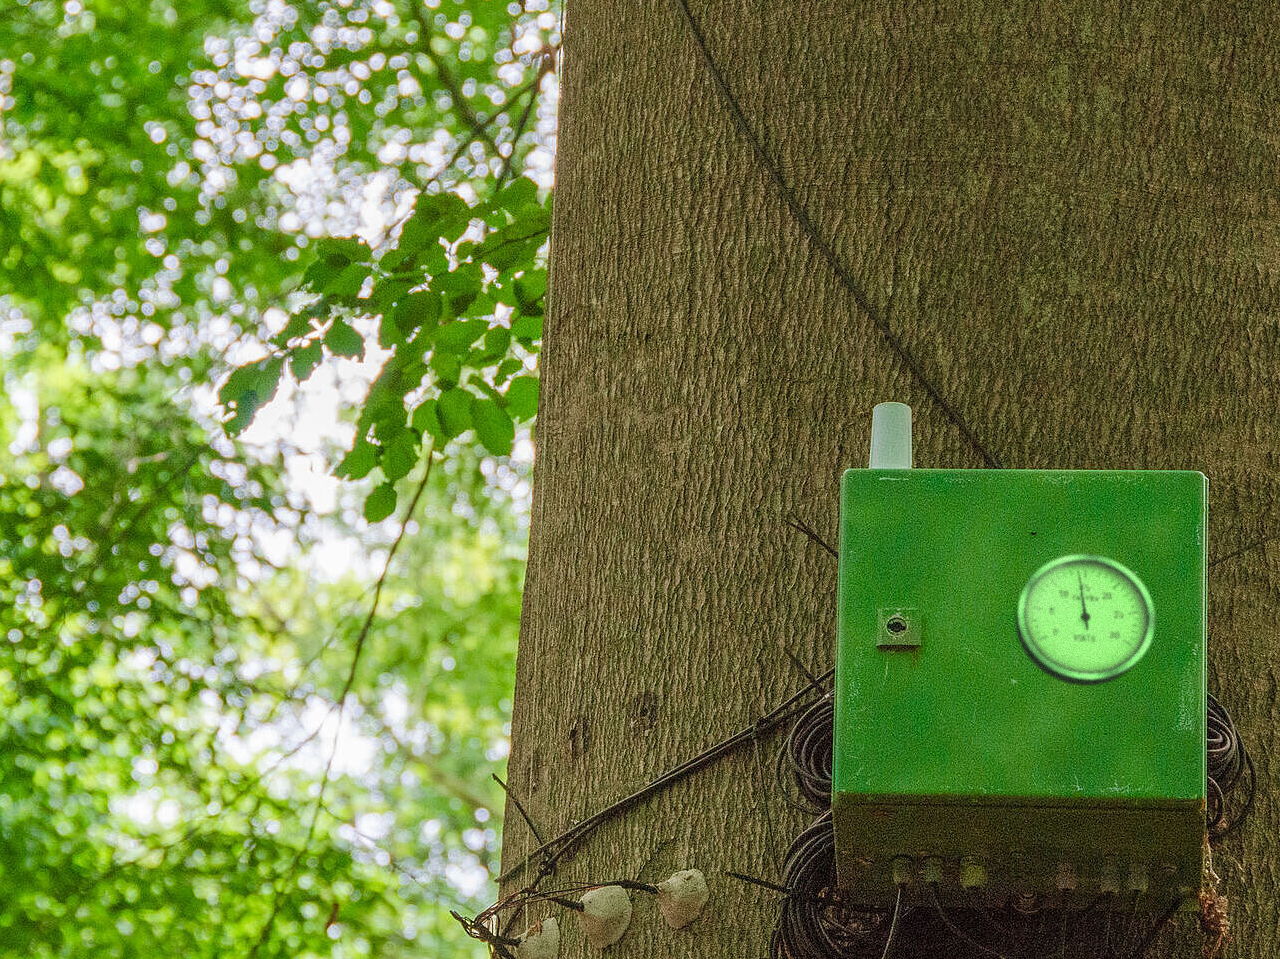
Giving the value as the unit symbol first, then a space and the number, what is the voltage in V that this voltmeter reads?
V 14
